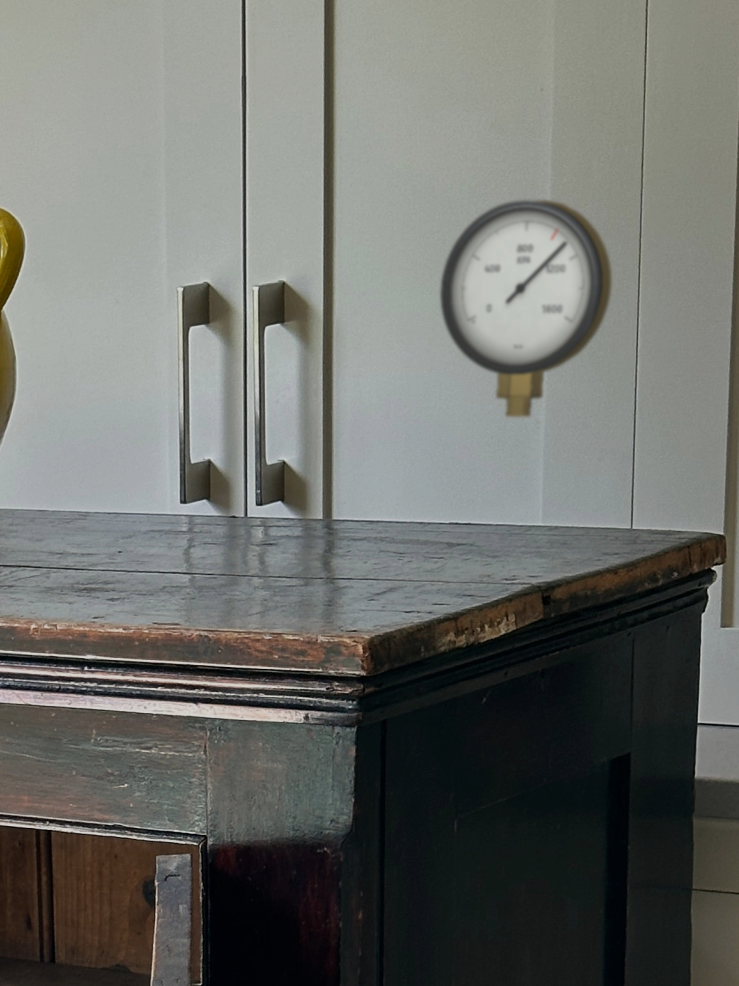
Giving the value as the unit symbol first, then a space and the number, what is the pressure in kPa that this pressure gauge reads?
kPa 1100
